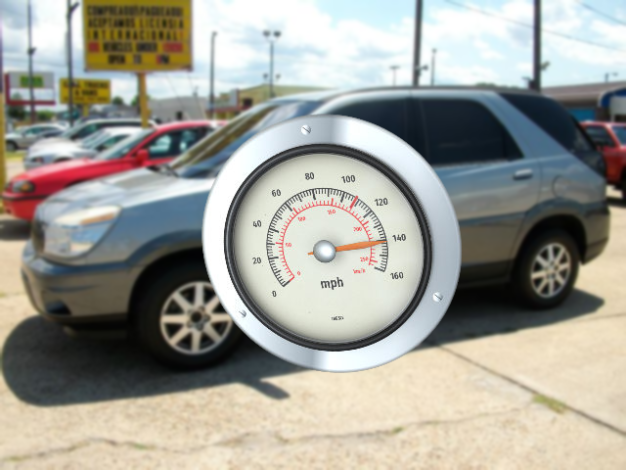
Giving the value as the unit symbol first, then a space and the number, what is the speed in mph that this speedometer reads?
mph 140
